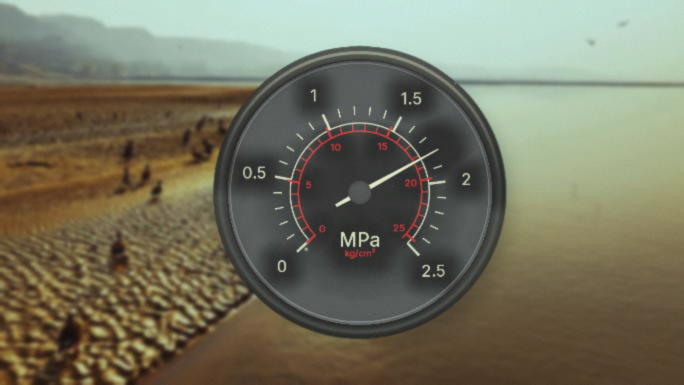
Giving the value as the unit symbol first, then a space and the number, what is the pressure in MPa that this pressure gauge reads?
MPa 1.8
